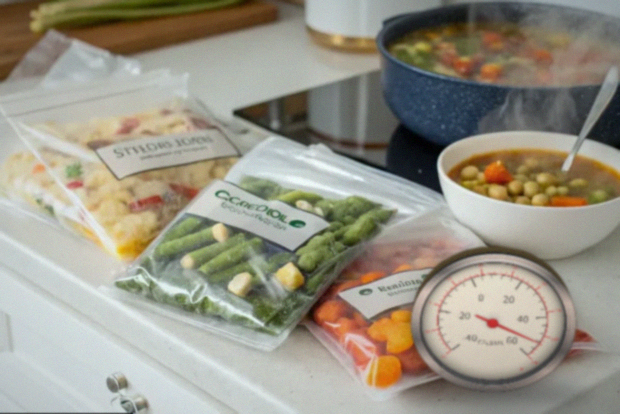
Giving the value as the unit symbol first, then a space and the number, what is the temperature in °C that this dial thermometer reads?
°C 52
